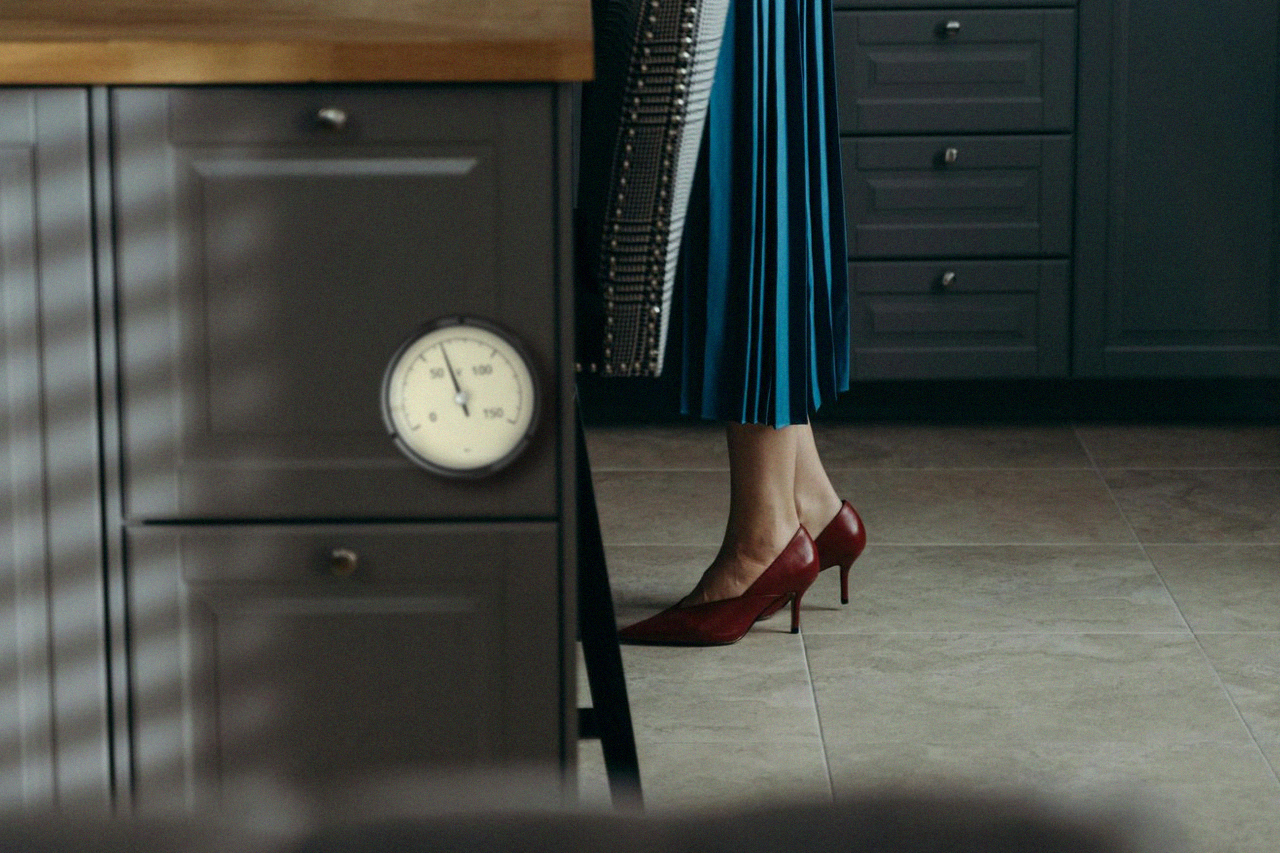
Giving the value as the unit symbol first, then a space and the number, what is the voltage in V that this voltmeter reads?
V 65
